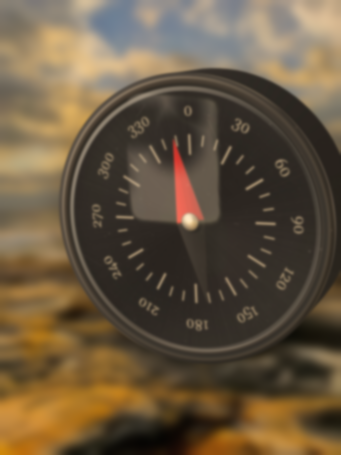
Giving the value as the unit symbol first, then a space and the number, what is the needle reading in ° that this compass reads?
° 350
